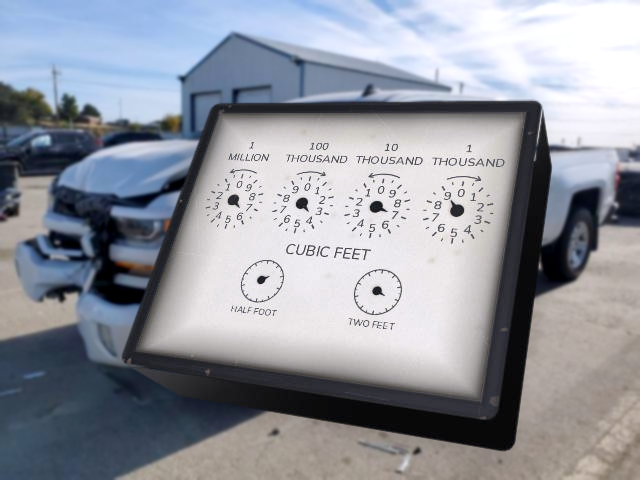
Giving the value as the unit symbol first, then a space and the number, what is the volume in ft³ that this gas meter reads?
ft³ 636900
